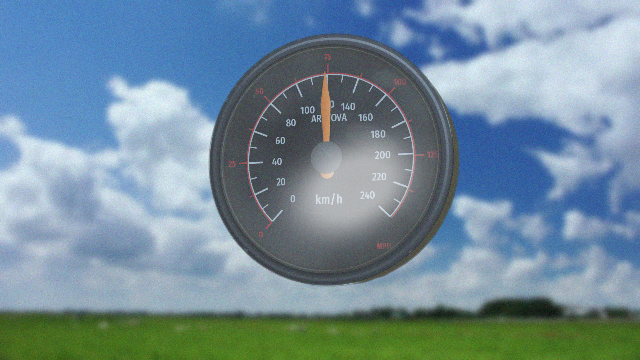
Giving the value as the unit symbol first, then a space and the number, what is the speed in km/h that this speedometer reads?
km/h 120
